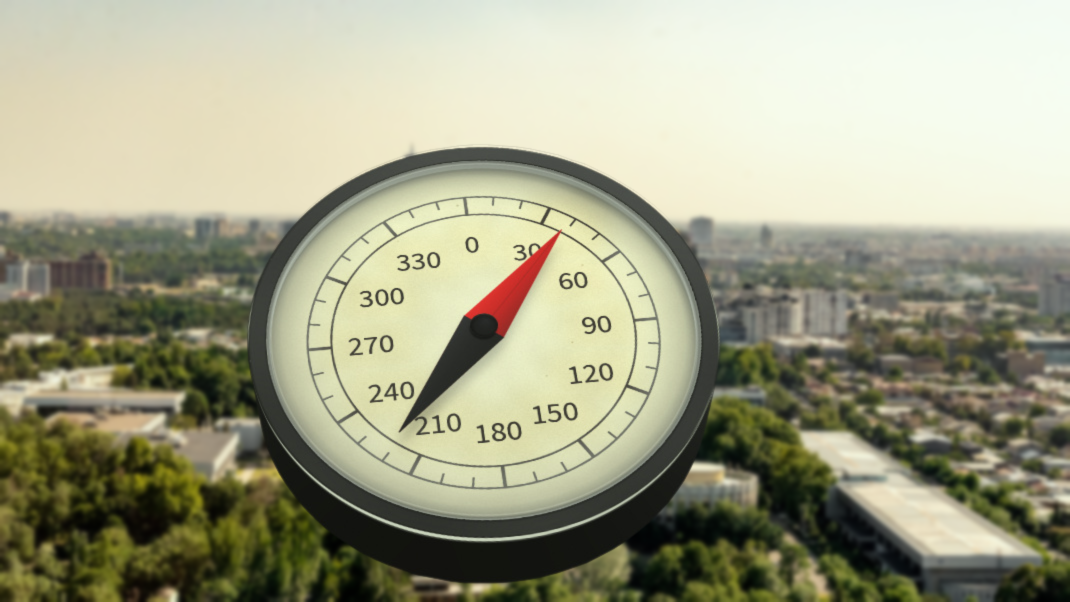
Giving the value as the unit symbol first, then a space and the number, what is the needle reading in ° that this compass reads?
° 40
